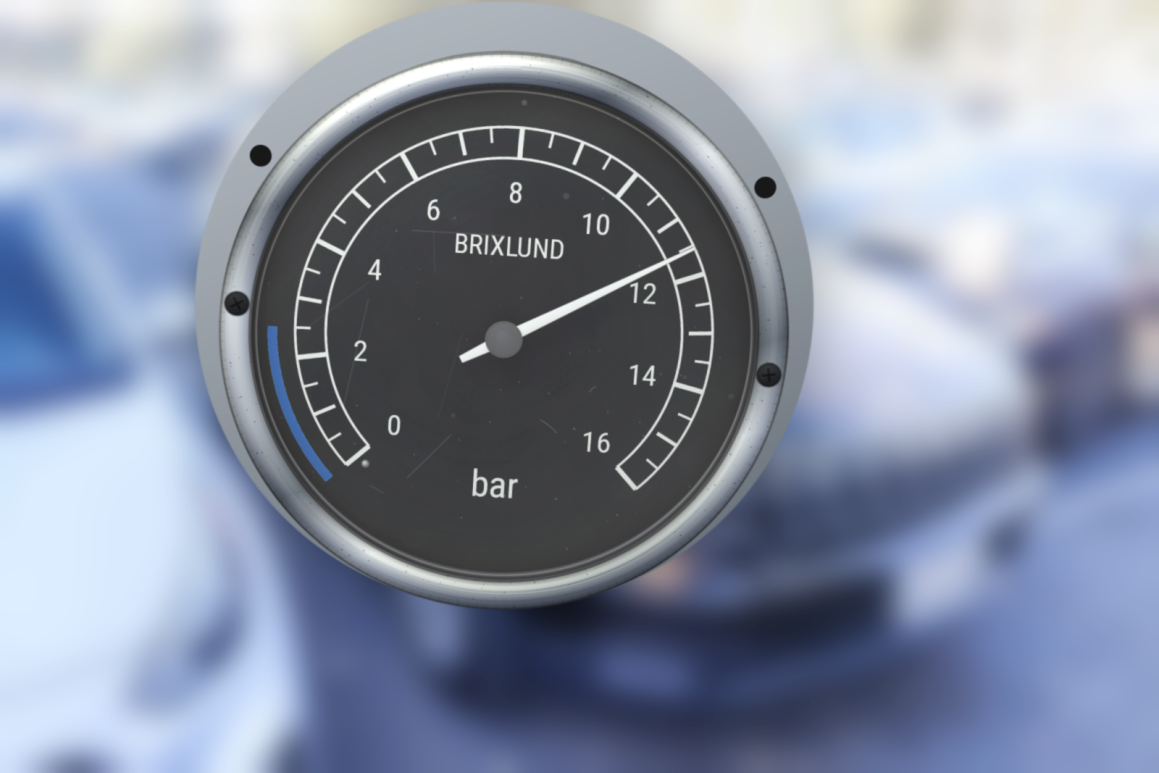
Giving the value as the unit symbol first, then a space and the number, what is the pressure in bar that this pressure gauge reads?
bar 11.5
